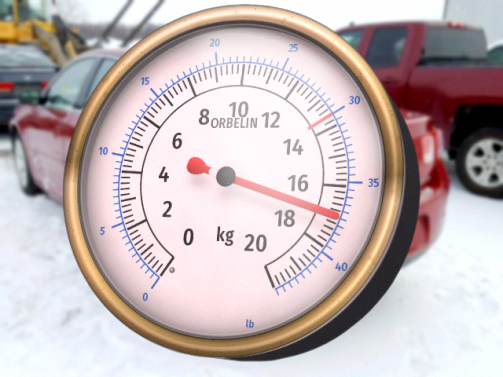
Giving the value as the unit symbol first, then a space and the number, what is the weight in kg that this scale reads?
kg 17
